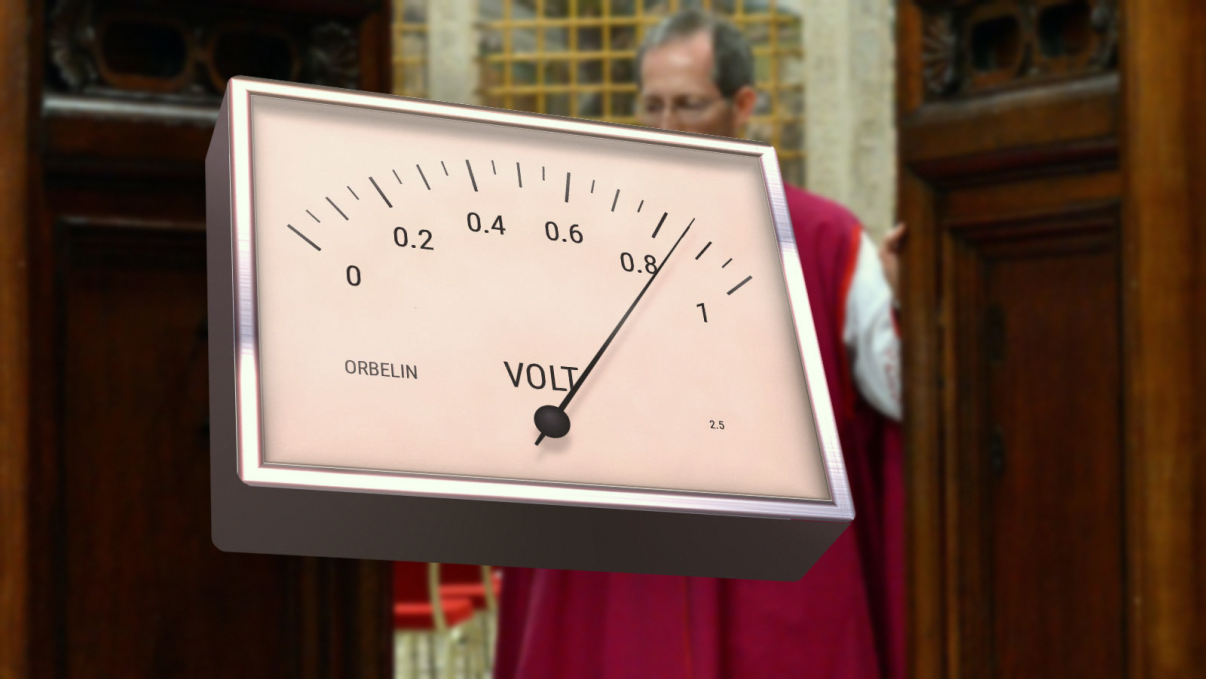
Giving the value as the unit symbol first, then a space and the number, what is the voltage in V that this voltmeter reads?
V 0.85
